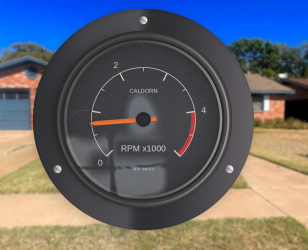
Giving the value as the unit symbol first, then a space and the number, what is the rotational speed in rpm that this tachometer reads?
rpm 750
